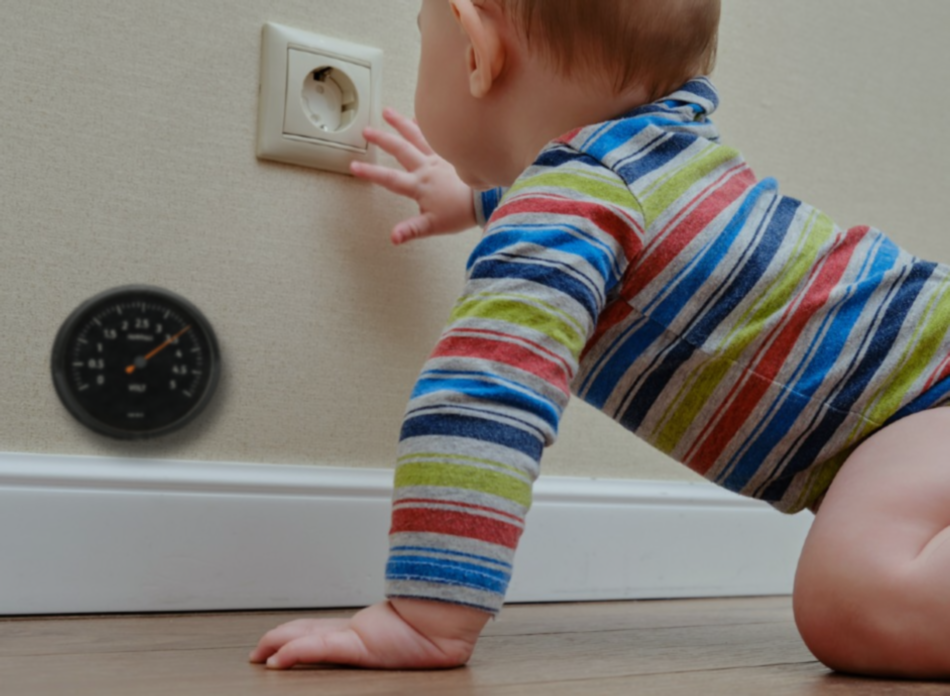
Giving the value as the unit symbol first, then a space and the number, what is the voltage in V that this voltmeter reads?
V 3.5
